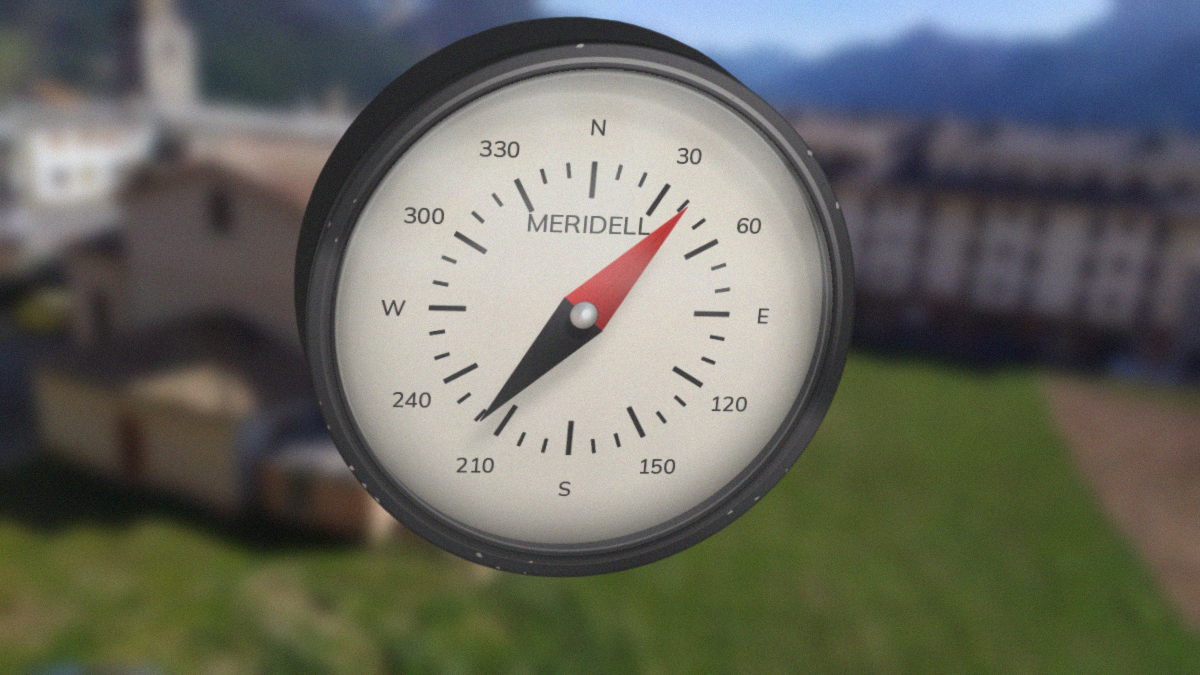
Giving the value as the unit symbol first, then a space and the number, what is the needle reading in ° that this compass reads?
° 40
